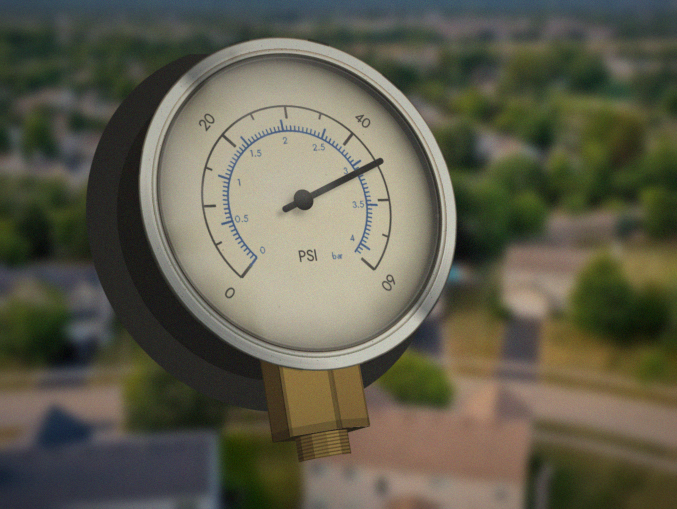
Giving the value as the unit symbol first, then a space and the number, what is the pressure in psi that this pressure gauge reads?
psi 45
